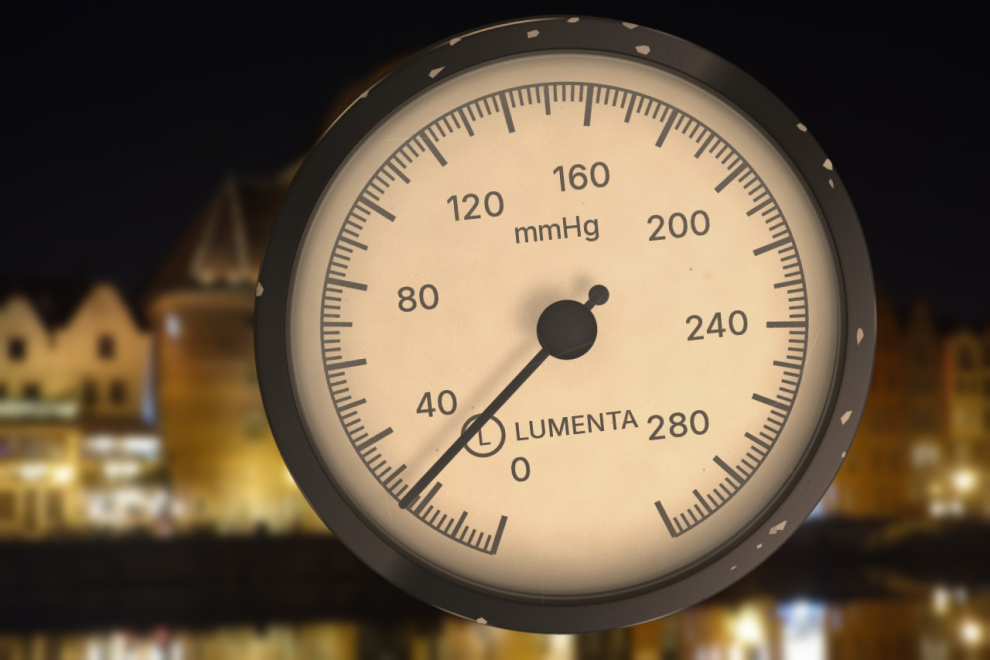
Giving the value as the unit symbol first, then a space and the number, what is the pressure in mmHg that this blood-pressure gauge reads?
mmHg 24
